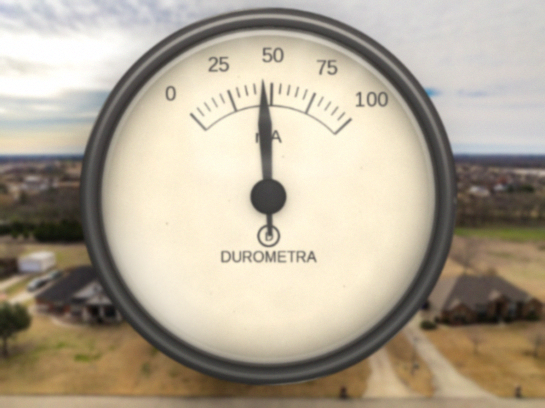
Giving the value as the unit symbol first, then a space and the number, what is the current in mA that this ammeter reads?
mA 45
